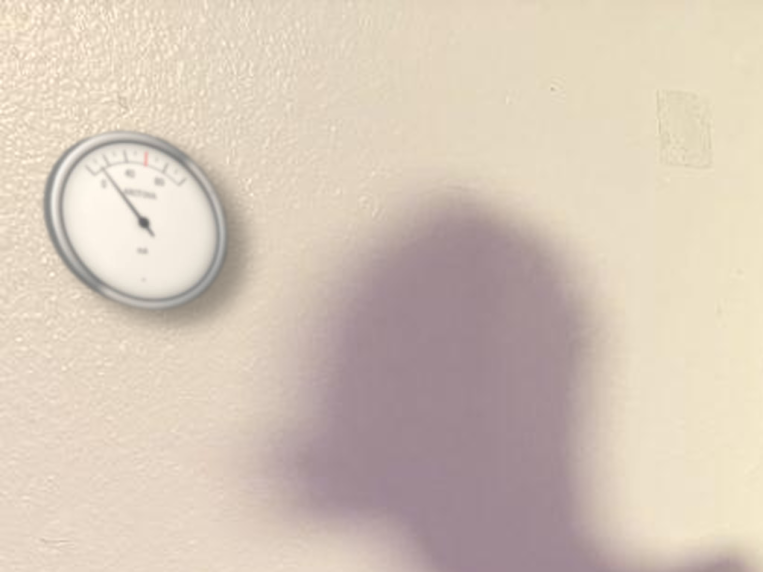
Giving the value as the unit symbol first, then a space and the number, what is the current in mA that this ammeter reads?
mA 10
